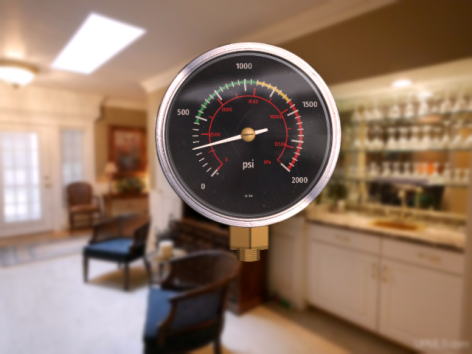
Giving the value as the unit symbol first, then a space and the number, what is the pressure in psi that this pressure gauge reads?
psi 250
